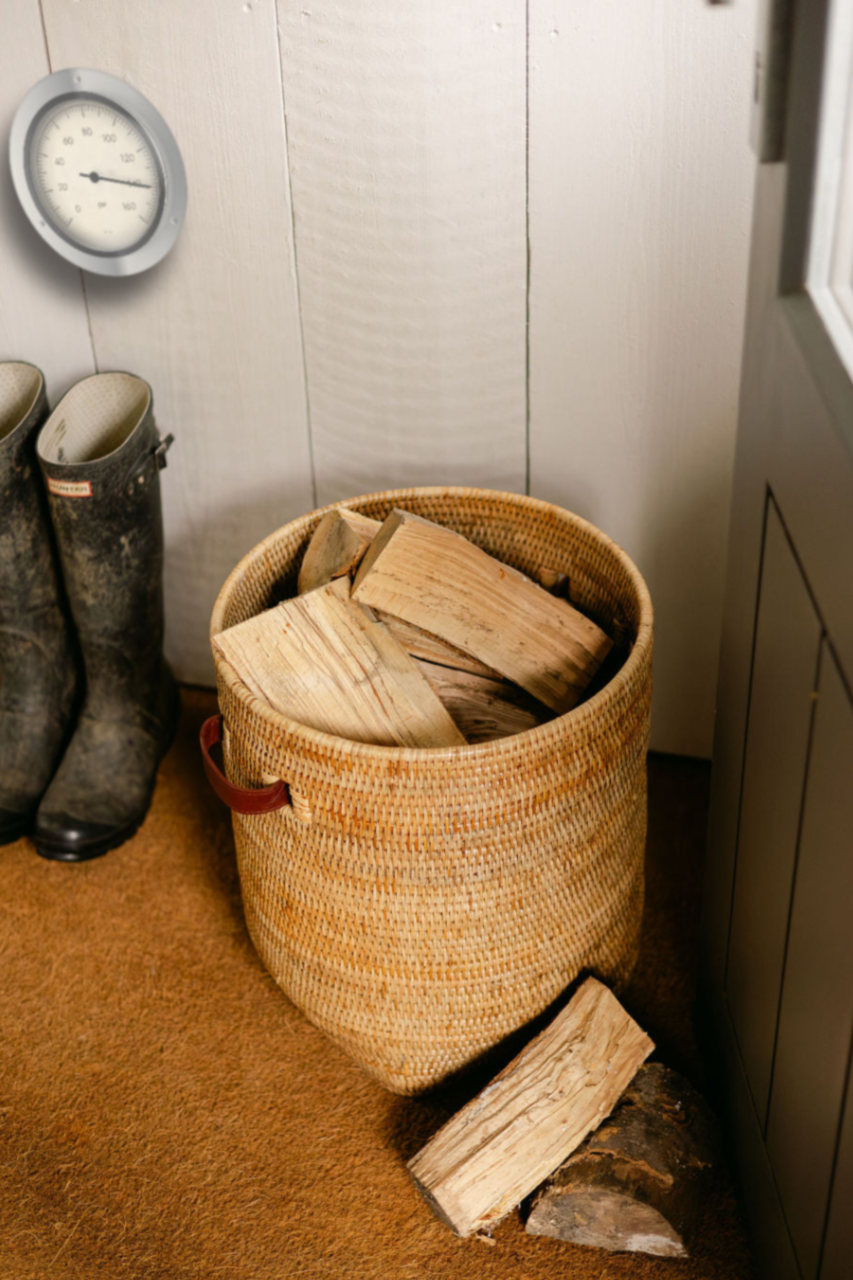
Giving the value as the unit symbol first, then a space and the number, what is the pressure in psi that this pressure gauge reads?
psi 140
